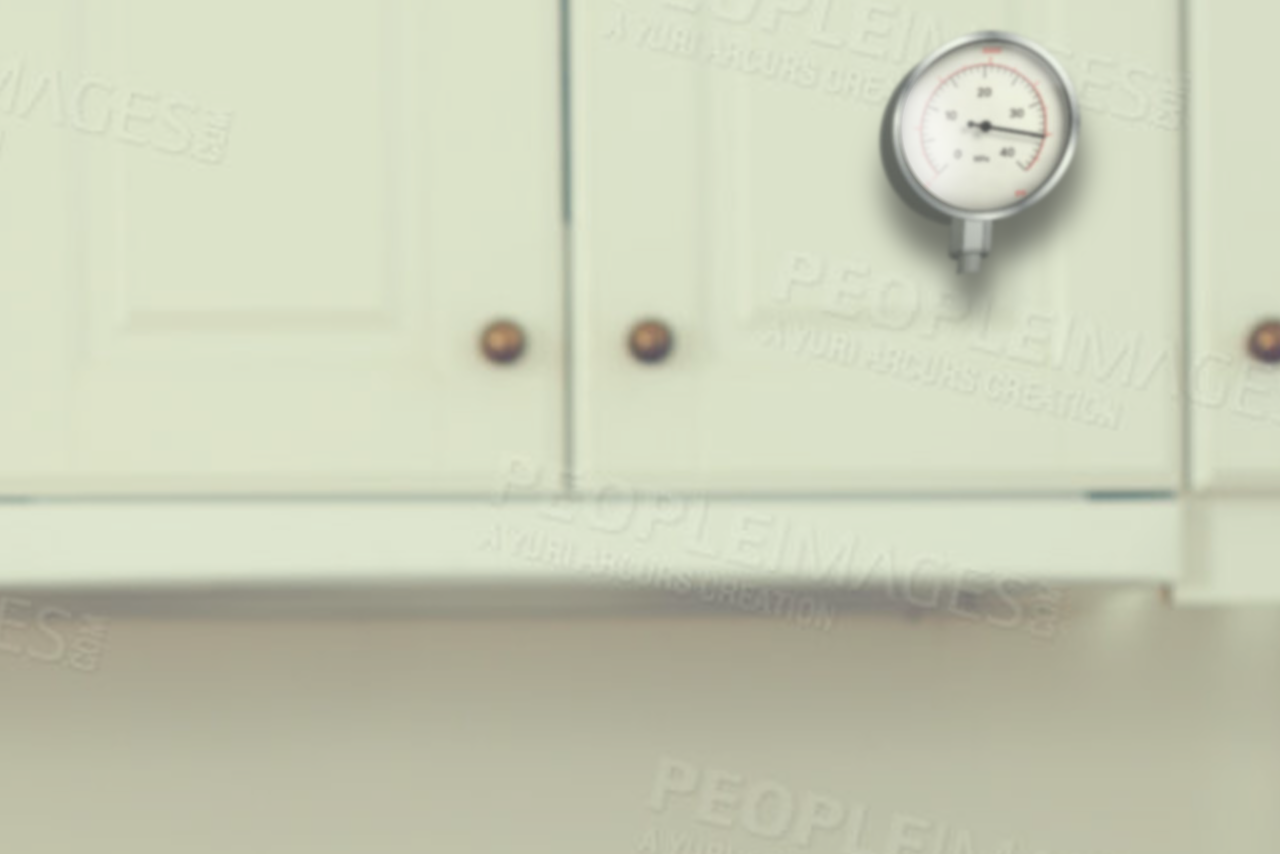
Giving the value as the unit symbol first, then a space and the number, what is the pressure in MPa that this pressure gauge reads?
MPa 35
